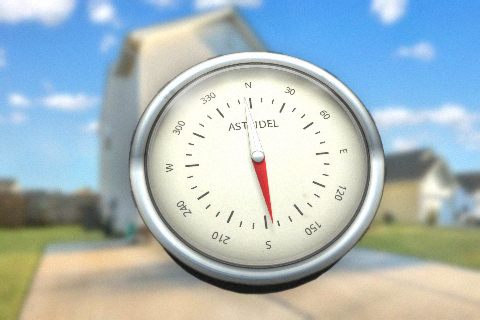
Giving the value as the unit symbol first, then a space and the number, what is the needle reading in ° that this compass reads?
° 175
